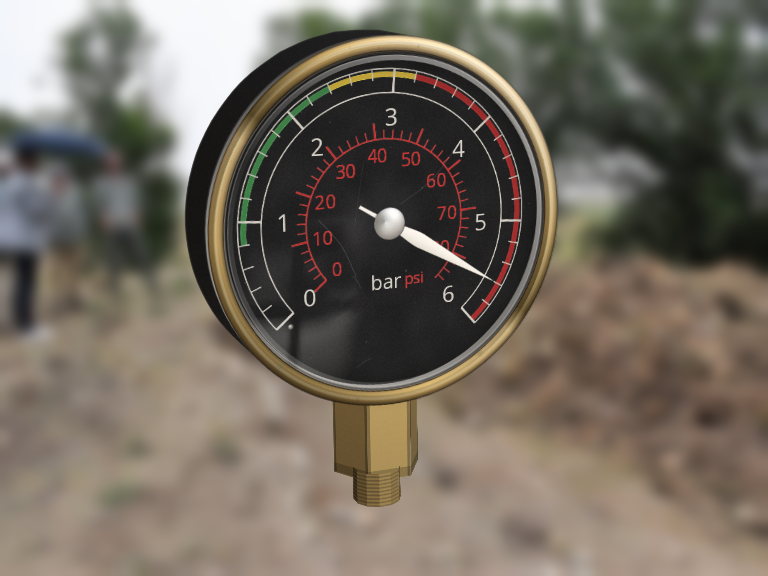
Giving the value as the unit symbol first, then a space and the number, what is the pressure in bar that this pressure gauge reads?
bar 5.6
